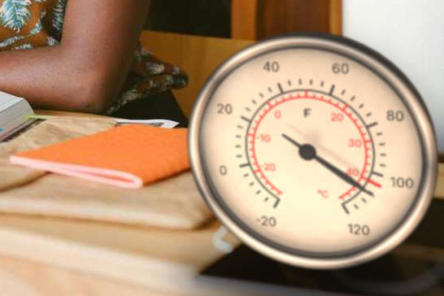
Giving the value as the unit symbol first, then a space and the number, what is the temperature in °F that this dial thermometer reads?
°F 108
